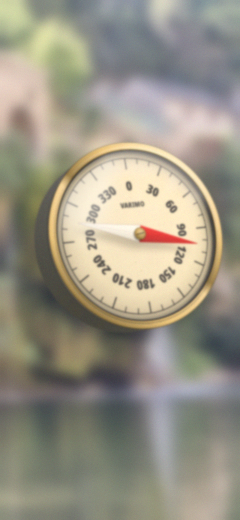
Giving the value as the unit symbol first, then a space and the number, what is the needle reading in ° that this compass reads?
° 105
